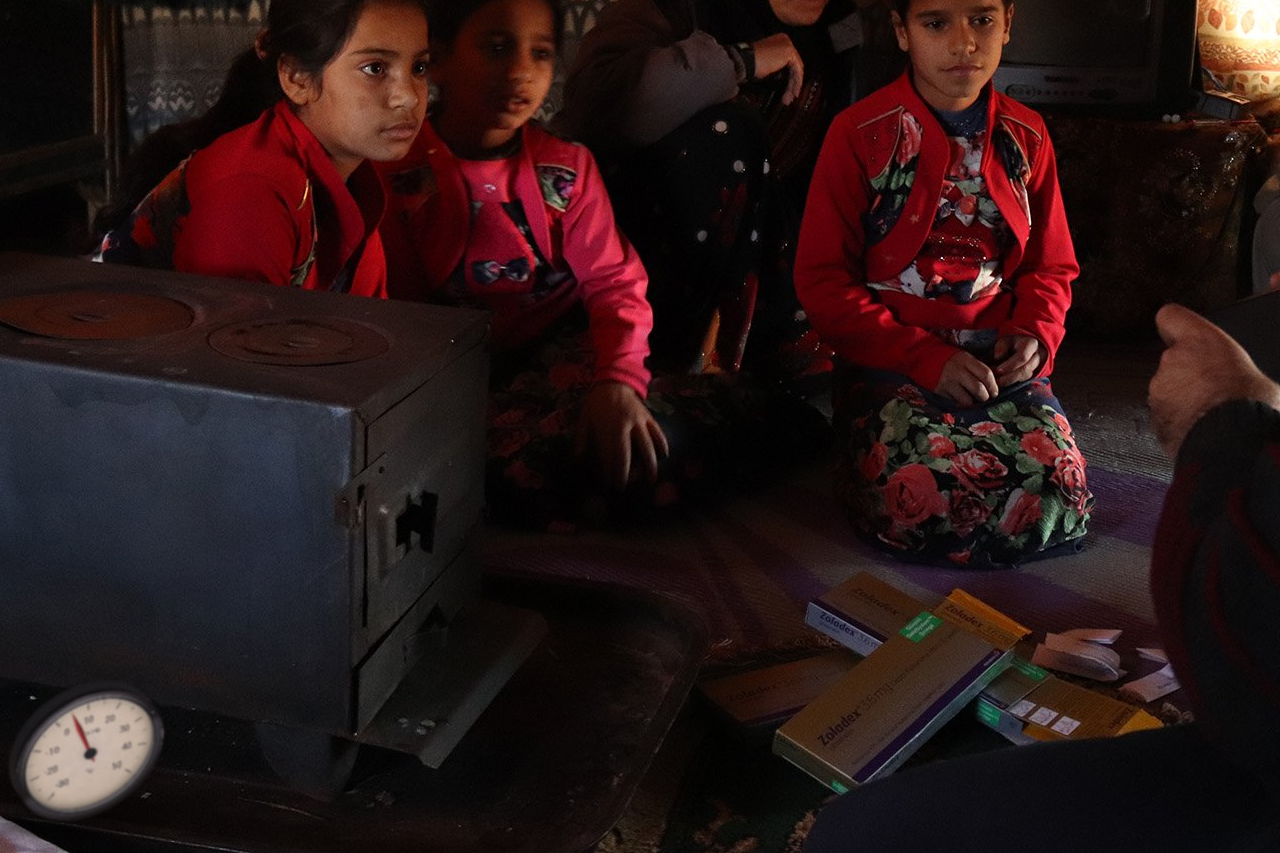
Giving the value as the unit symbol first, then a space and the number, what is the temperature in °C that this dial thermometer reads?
°C 5
